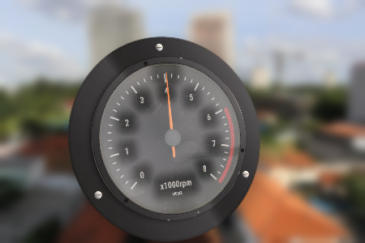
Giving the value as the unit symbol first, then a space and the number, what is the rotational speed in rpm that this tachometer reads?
rpm 4000
